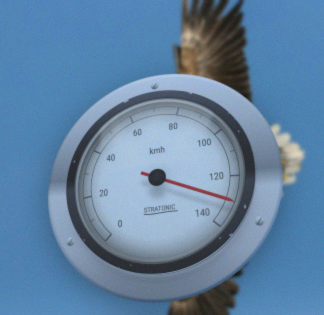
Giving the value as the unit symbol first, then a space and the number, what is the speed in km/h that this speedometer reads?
km/h 130
